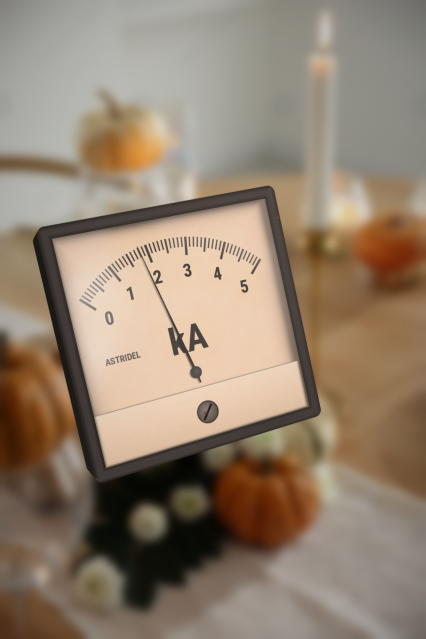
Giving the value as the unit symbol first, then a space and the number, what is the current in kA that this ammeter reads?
kA 1.8
